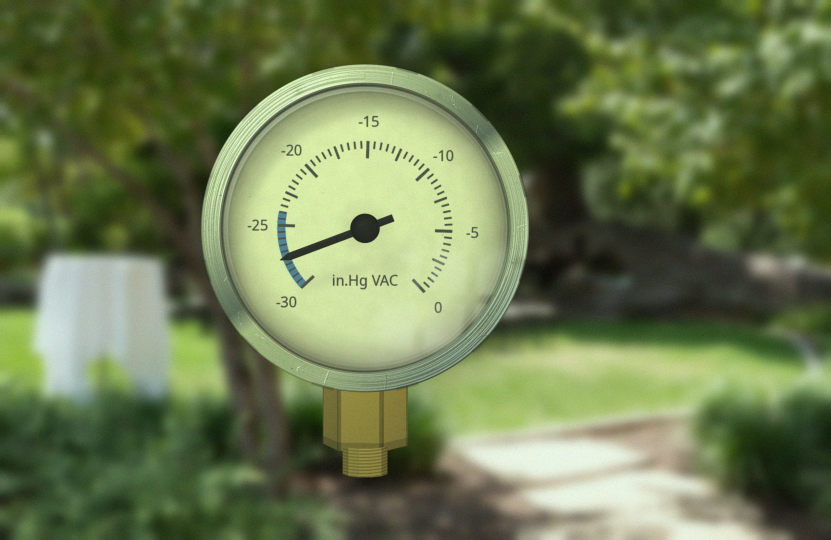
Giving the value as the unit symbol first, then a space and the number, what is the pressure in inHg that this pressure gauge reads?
inHg -27.5
